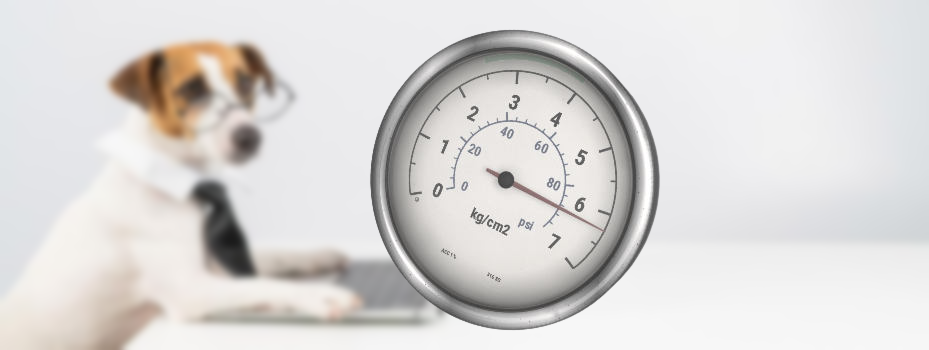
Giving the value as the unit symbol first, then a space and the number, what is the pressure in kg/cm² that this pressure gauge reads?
kg/cm² 6.25
